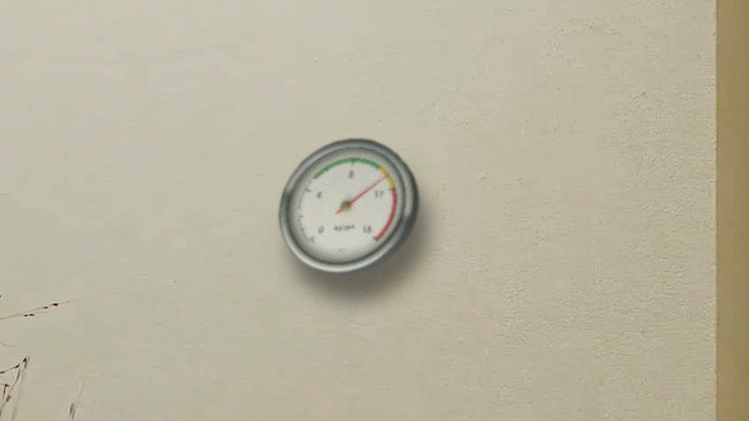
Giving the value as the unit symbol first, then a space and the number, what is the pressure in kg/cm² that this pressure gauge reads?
kg/cm² 11
